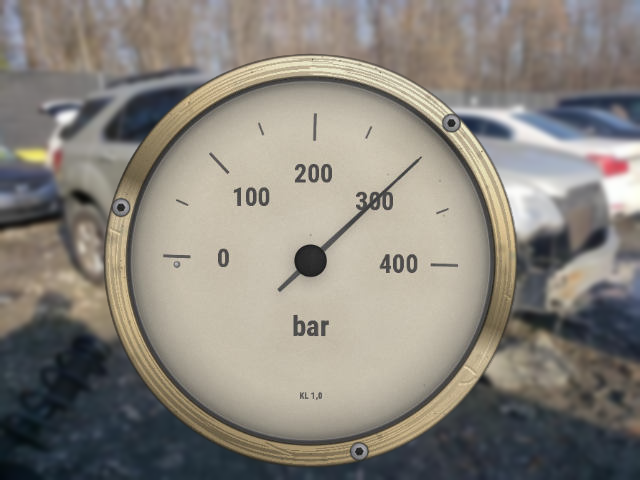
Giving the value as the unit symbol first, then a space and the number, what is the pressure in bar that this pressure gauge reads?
bar 300
